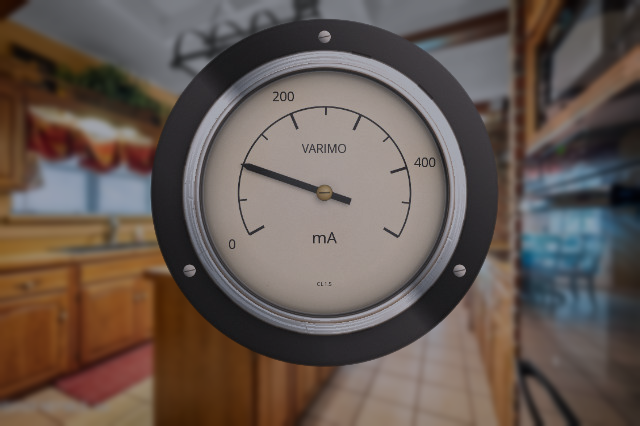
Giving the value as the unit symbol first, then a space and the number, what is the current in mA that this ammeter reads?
mA 100
